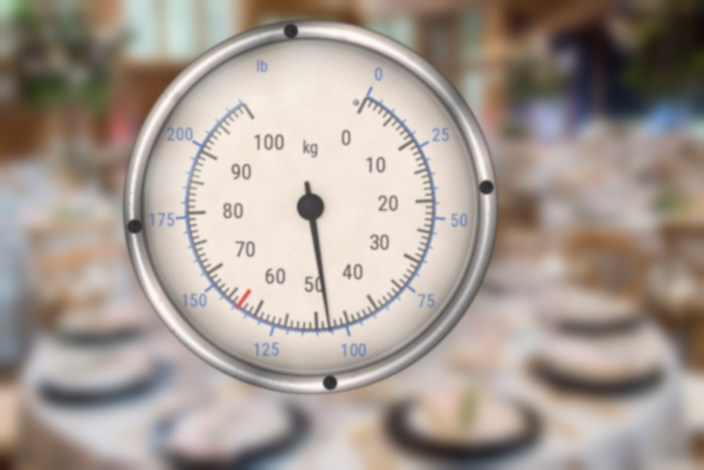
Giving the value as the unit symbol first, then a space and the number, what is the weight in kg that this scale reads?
kg 48
